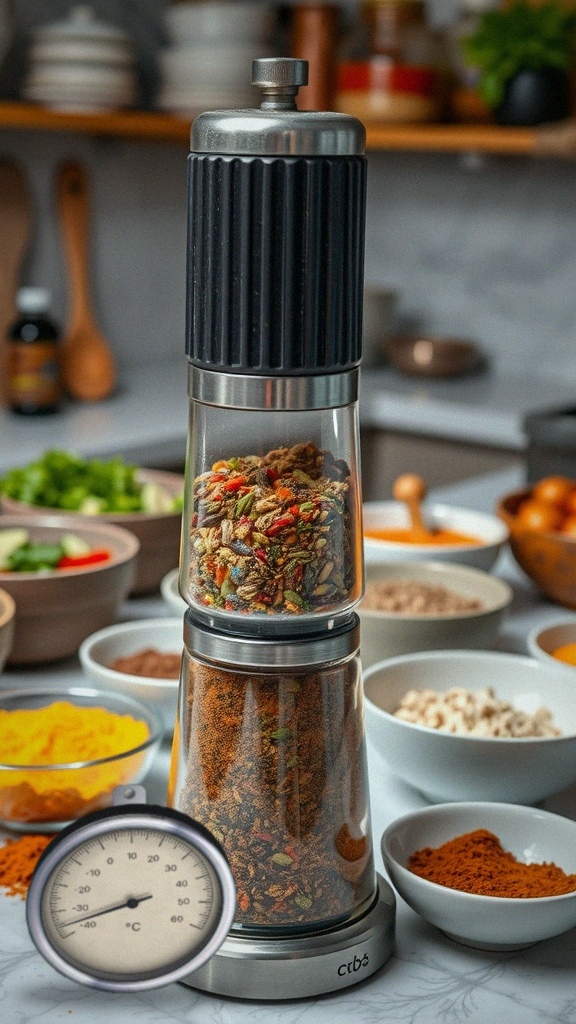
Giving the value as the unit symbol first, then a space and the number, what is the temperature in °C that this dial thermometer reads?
°C -35
